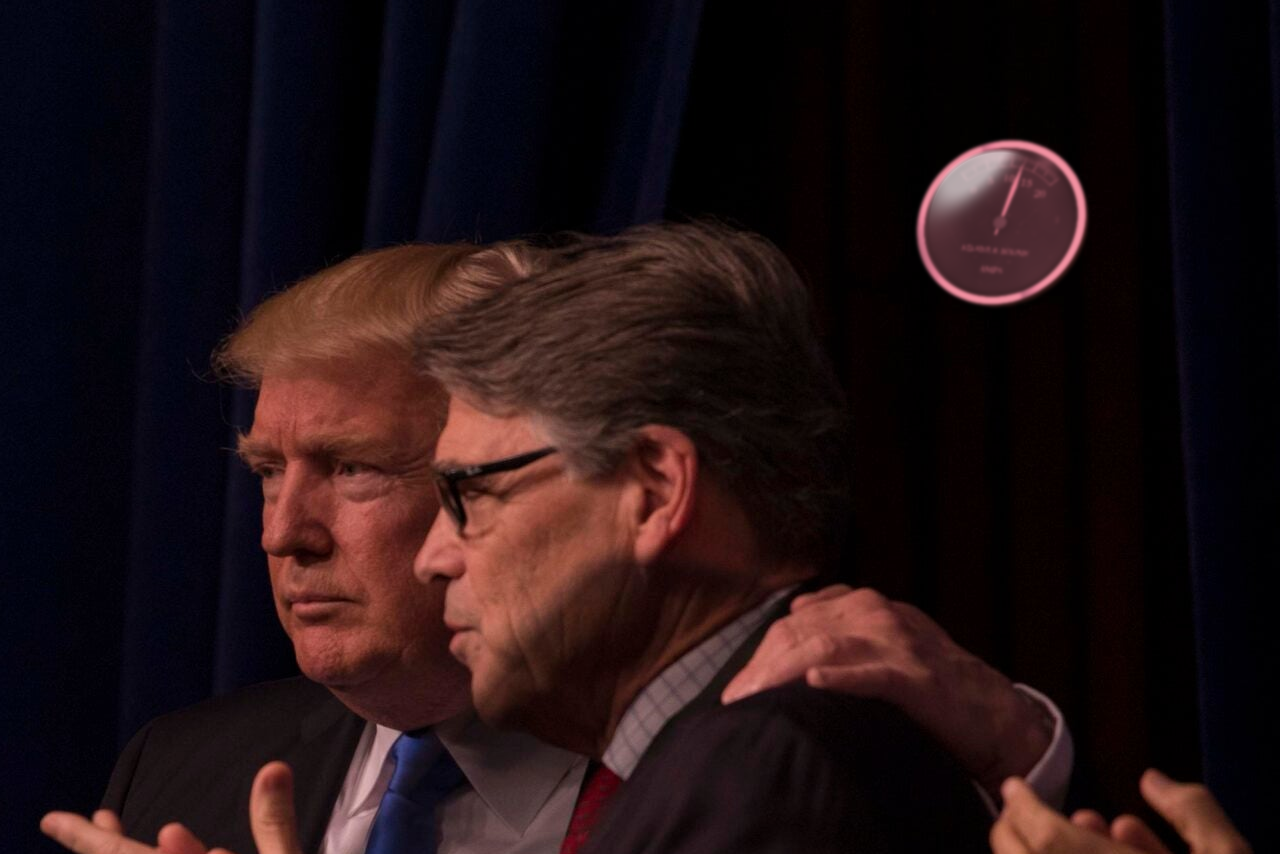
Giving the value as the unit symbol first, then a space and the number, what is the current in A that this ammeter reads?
A 12.5
